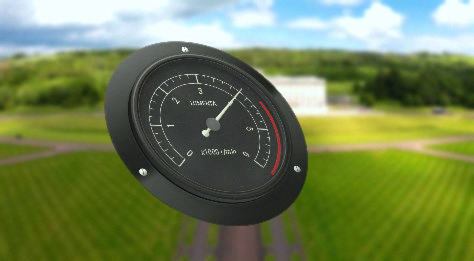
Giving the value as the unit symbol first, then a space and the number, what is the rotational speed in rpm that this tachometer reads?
rpm 4000
